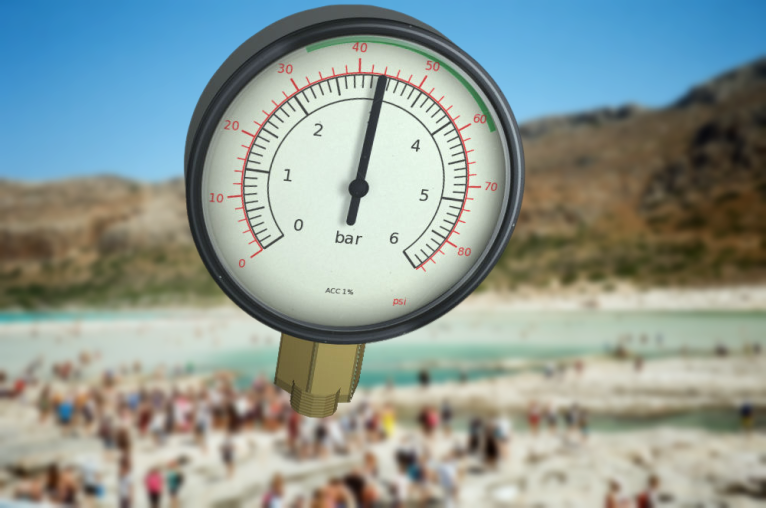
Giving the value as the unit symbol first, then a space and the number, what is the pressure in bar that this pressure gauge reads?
bar 3
